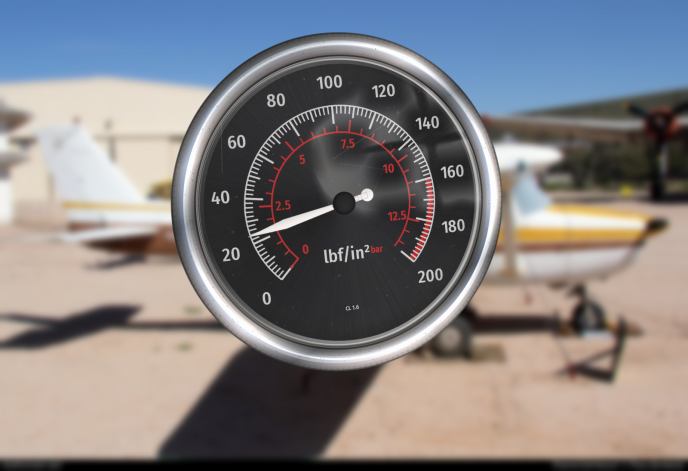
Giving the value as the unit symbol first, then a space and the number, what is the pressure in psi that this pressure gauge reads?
psi 24
